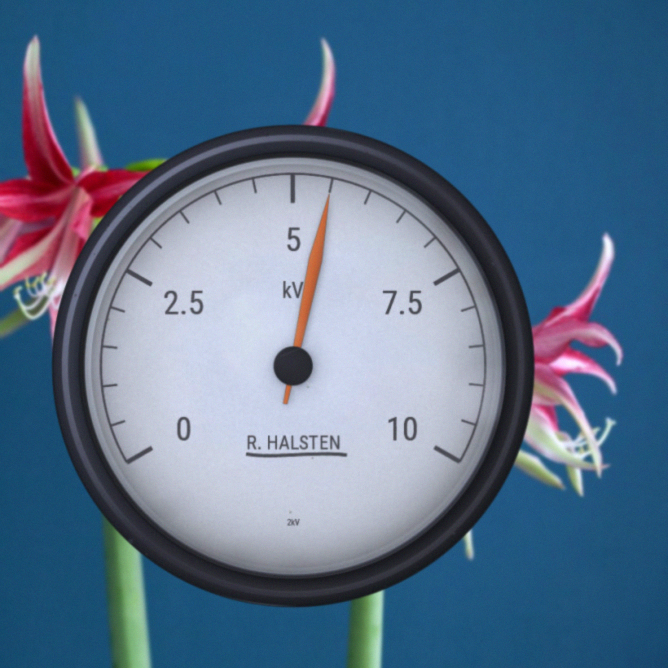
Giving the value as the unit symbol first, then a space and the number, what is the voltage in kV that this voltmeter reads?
kV 5.5
